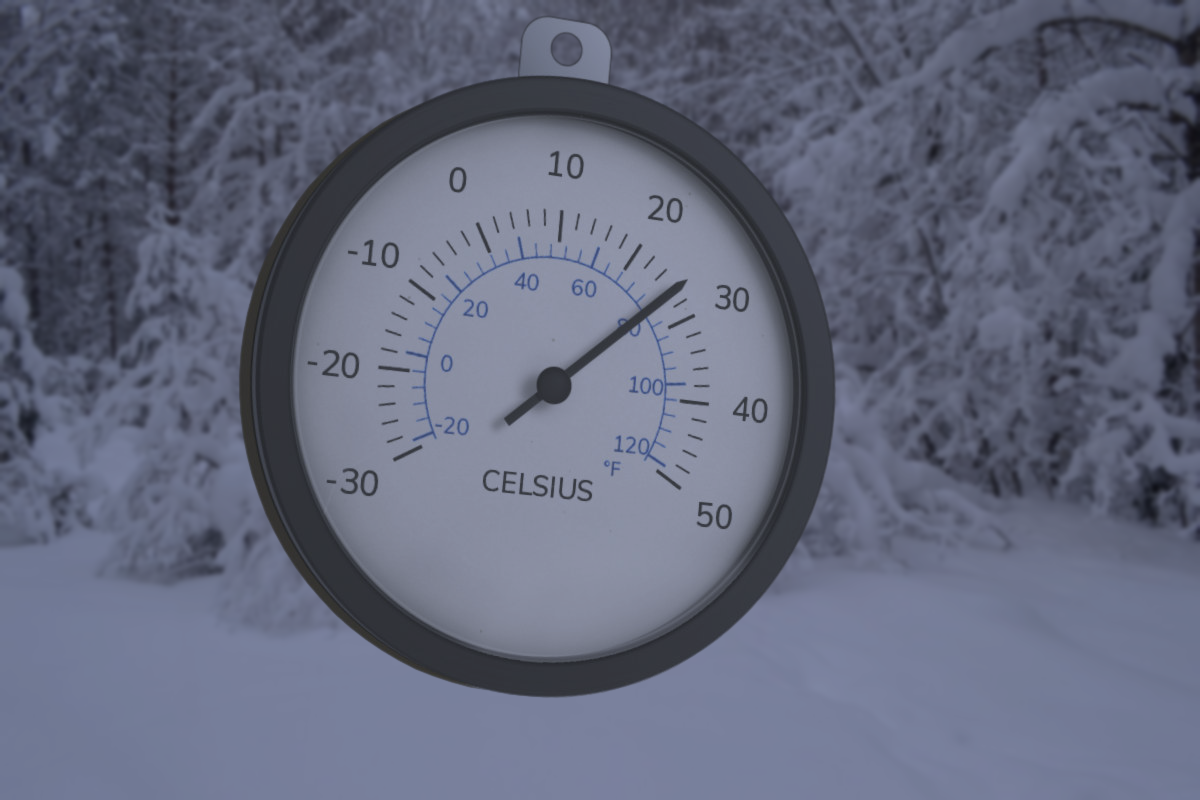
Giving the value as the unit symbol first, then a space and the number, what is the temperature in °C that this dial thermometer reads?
°C 26
